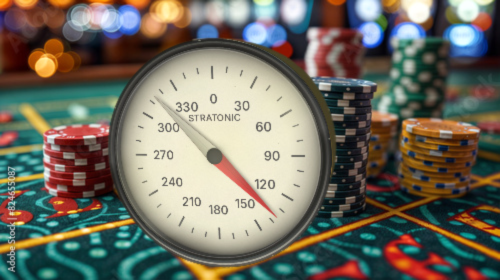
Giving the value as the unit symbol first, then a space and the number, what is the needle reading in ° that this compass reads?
° 135
